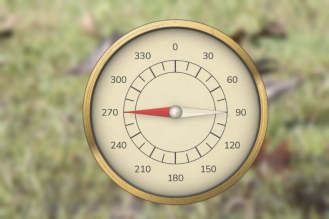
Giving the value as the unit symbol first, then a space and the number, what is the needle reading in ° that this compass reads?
° 270
